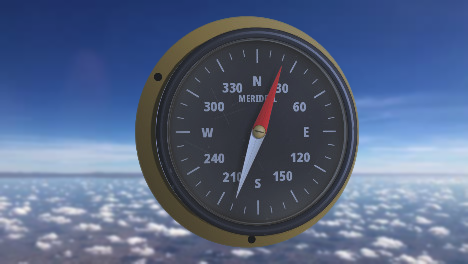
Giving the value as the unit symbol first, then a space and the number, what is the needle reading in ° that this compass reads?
° 20
